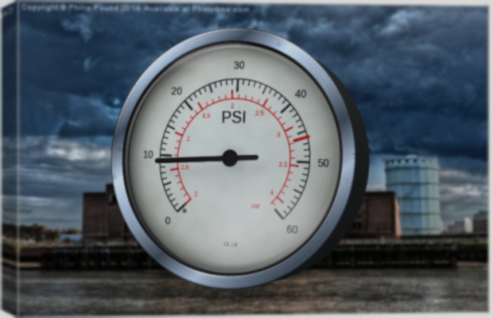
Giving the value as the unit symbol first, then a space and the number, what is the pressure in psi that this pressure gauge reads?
psi 9
